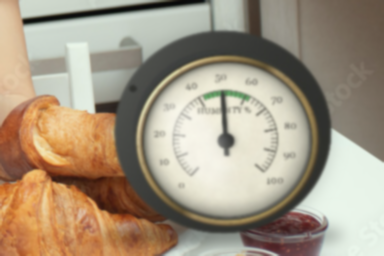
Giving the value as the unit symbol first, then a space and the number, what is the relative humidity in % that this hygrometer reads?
% 50
